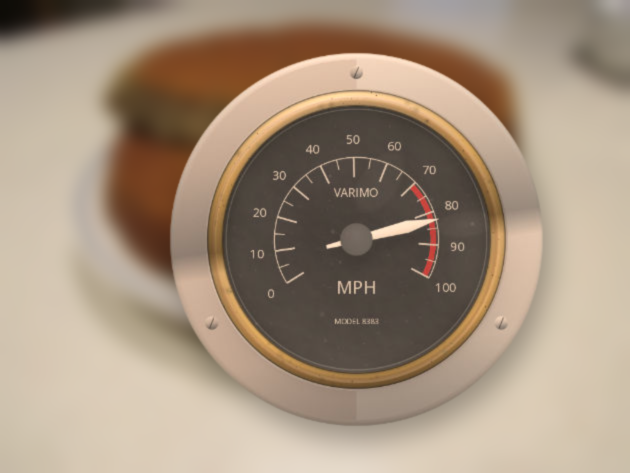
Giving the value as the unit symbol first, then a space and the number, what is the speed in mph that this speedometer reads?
mph 82.5
